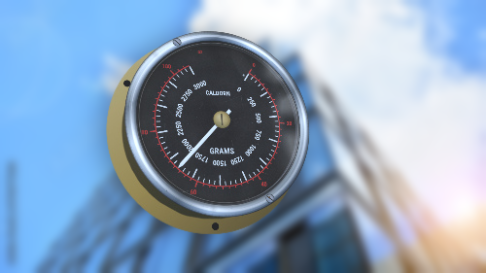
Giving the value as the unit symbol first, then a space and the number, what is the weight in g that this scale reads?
g 1900
